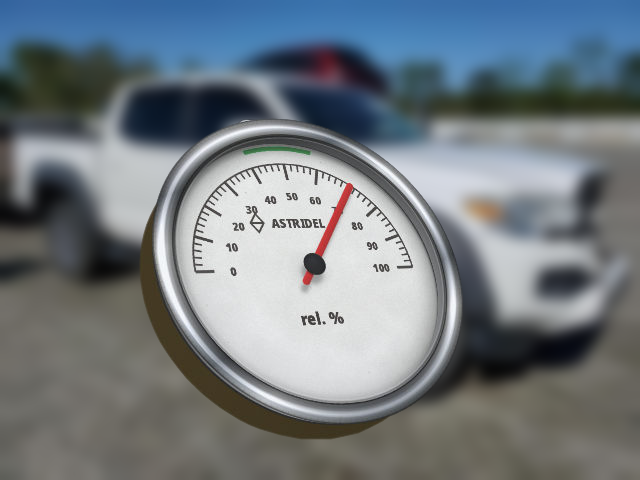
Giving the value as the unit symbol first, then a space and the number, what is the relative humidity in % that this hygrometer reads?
% 70
